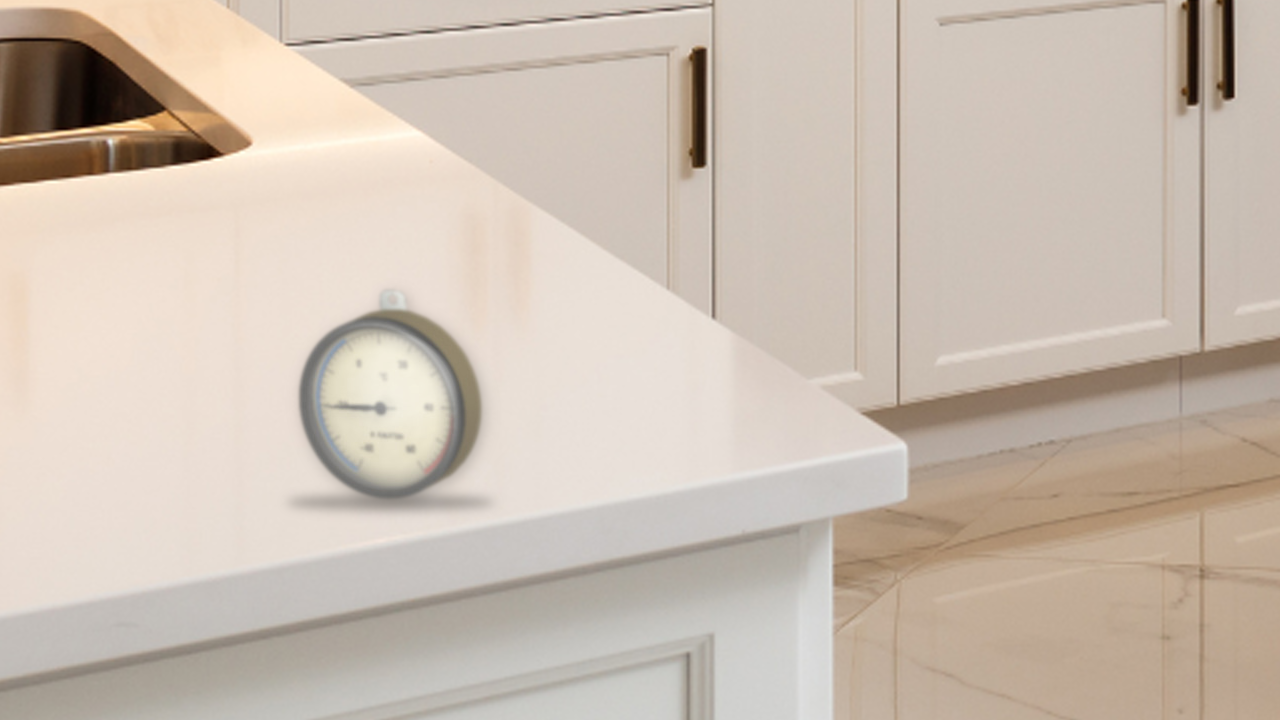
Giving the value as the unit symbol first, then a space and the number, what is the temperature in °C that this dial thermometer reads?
°C -20
